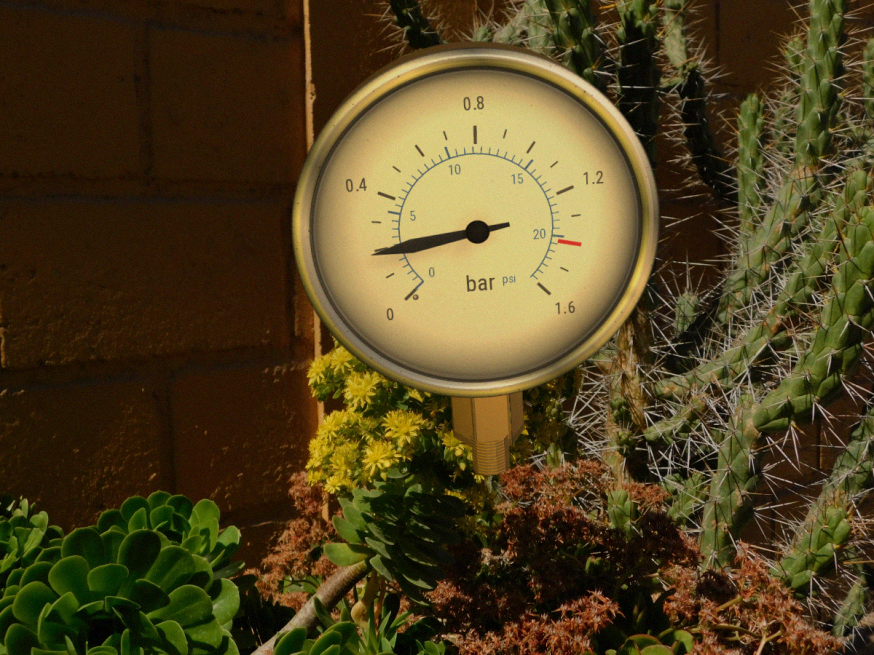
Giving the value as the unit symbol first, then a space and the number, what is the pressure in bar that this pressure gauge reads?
bar 0.2
